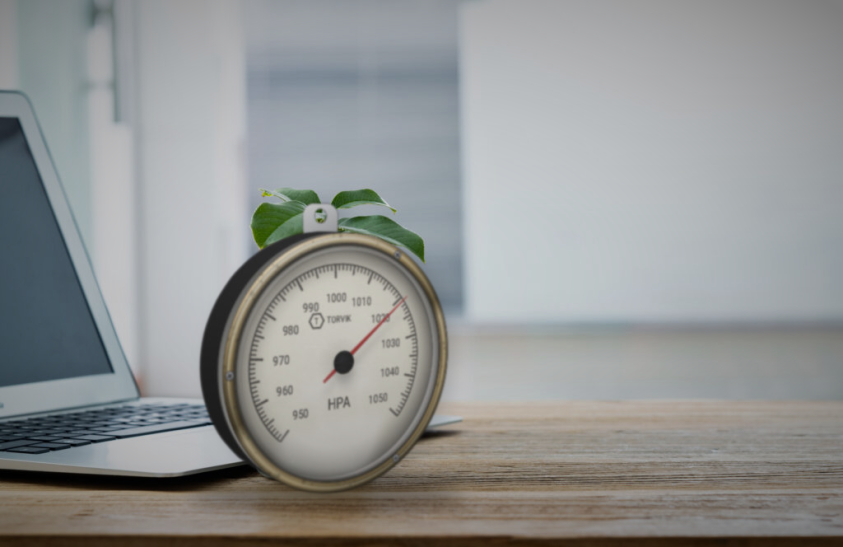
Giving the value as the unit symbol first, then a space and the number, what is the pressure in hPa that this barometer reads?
hPa 1020
